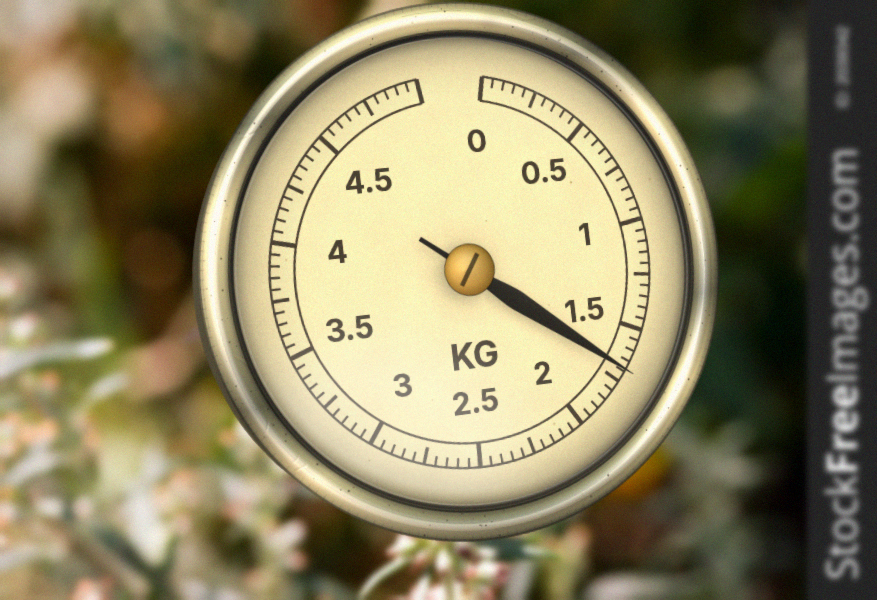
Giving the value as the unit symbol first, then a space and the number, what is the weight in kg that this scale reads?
kg 1.7
